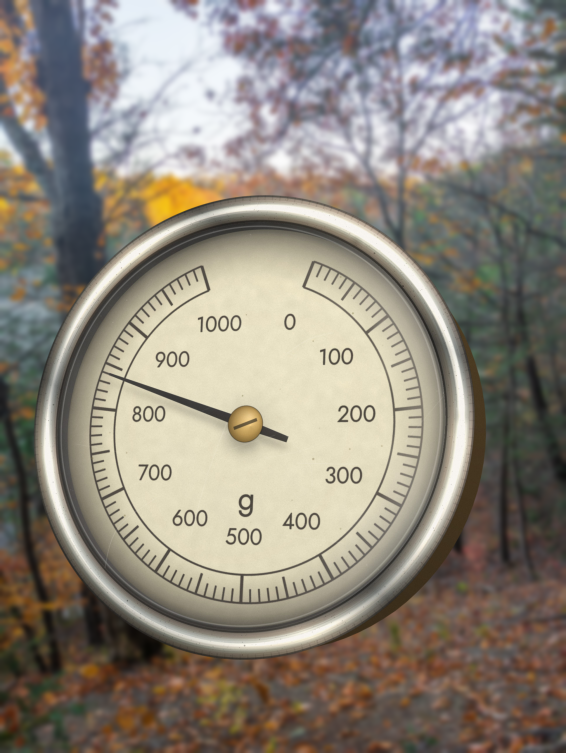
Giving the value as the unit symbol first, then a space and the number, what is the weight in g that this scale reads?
g 840
